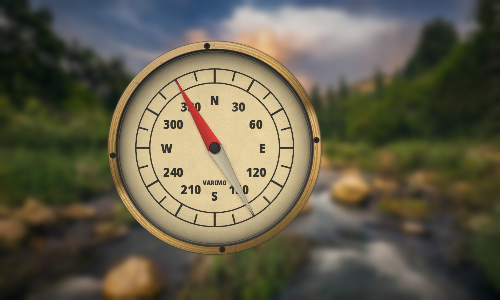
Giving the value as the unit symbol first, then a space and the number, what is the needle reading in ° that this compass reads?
° 330
